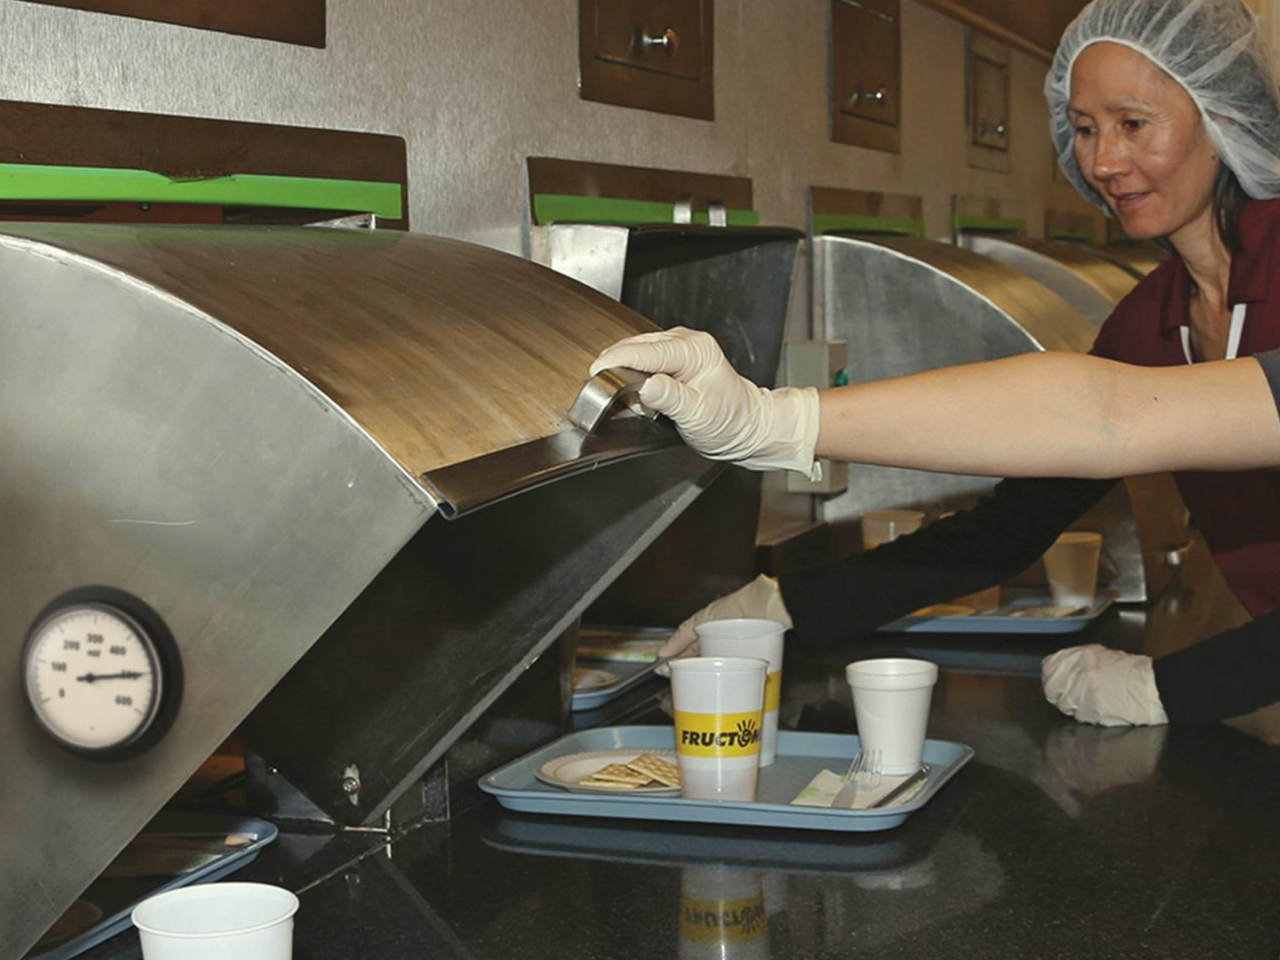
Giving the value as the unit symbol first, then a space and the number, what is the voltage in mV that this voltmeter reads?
mV 500
